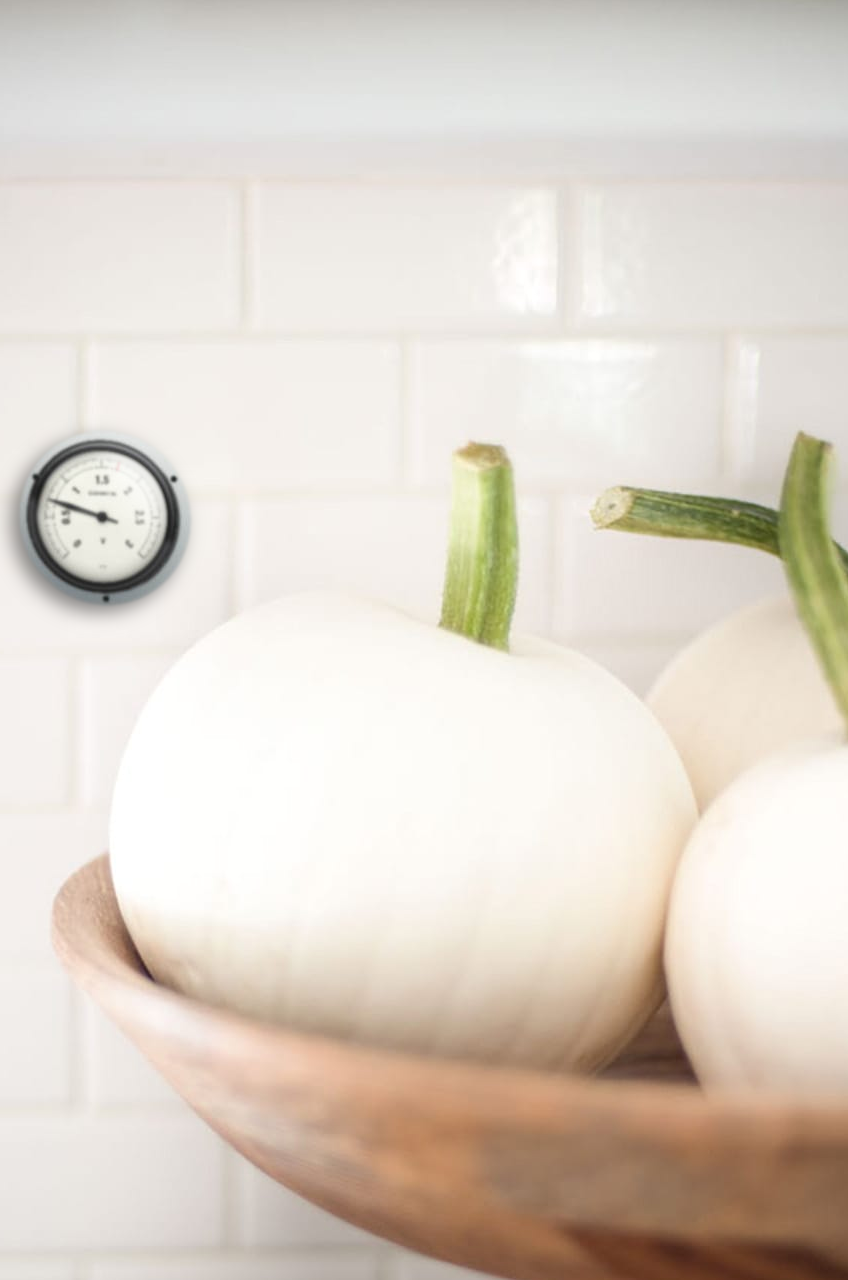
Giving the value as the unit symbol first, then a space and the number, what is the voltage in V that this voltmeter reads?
V 0.7
